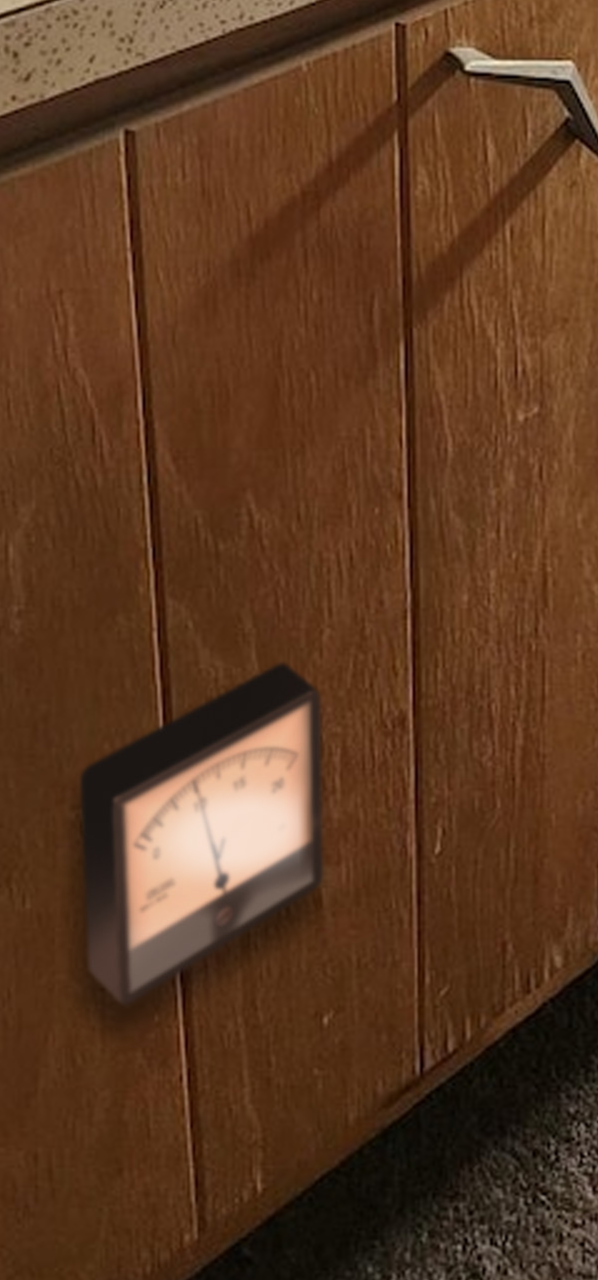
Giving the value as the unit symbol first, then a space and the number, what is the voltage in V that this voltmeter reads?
V 10
